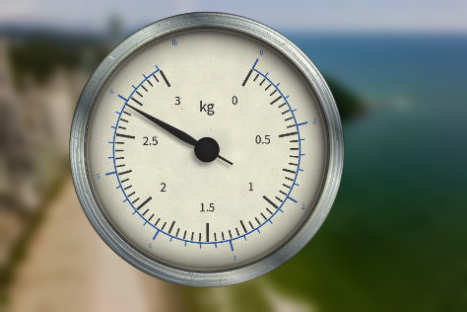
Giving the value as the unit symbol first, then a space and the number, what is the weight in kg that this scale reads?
kg 2.7
